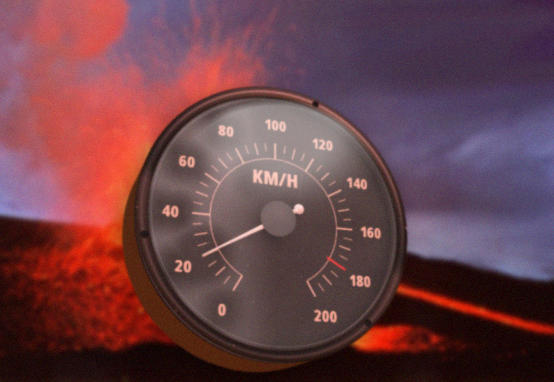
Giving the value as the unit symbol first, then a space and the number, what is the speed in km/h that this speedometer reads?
km/h 20
